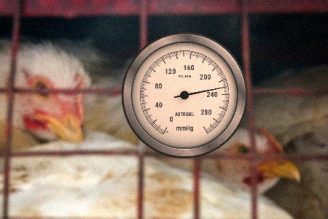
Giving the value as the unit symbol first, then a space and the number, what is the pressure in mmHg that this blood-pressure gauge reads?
mmHg 230
